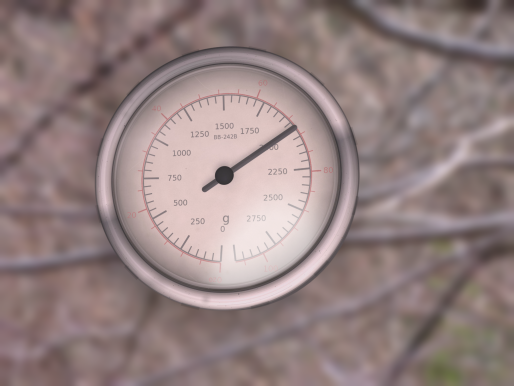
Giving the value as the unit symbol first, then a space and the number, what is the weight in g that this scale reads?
g 2000
